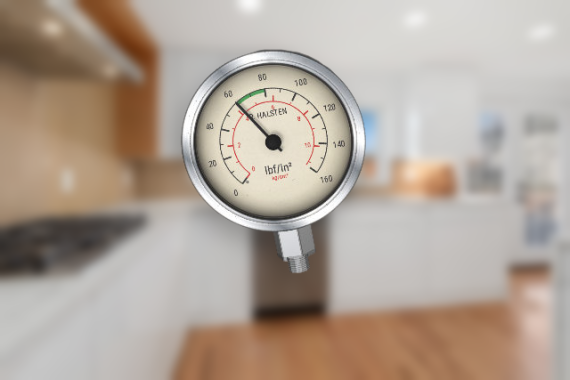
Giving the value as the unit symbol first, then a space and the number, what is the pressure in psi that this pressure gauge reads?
psi 60
